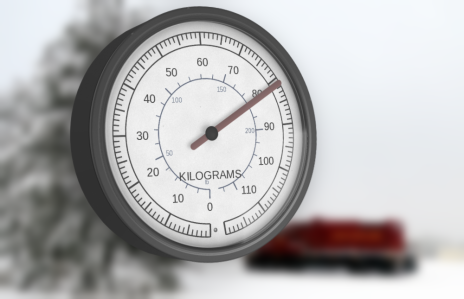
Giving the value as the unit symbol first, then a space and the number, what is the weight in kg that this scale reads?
kg 81
